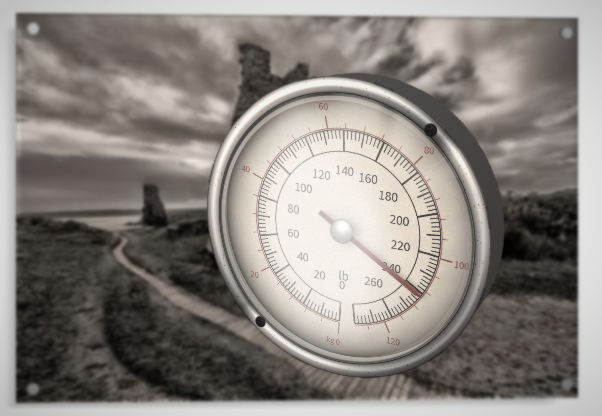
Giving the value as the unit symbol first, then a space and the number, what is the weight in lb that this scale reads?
lb 240
